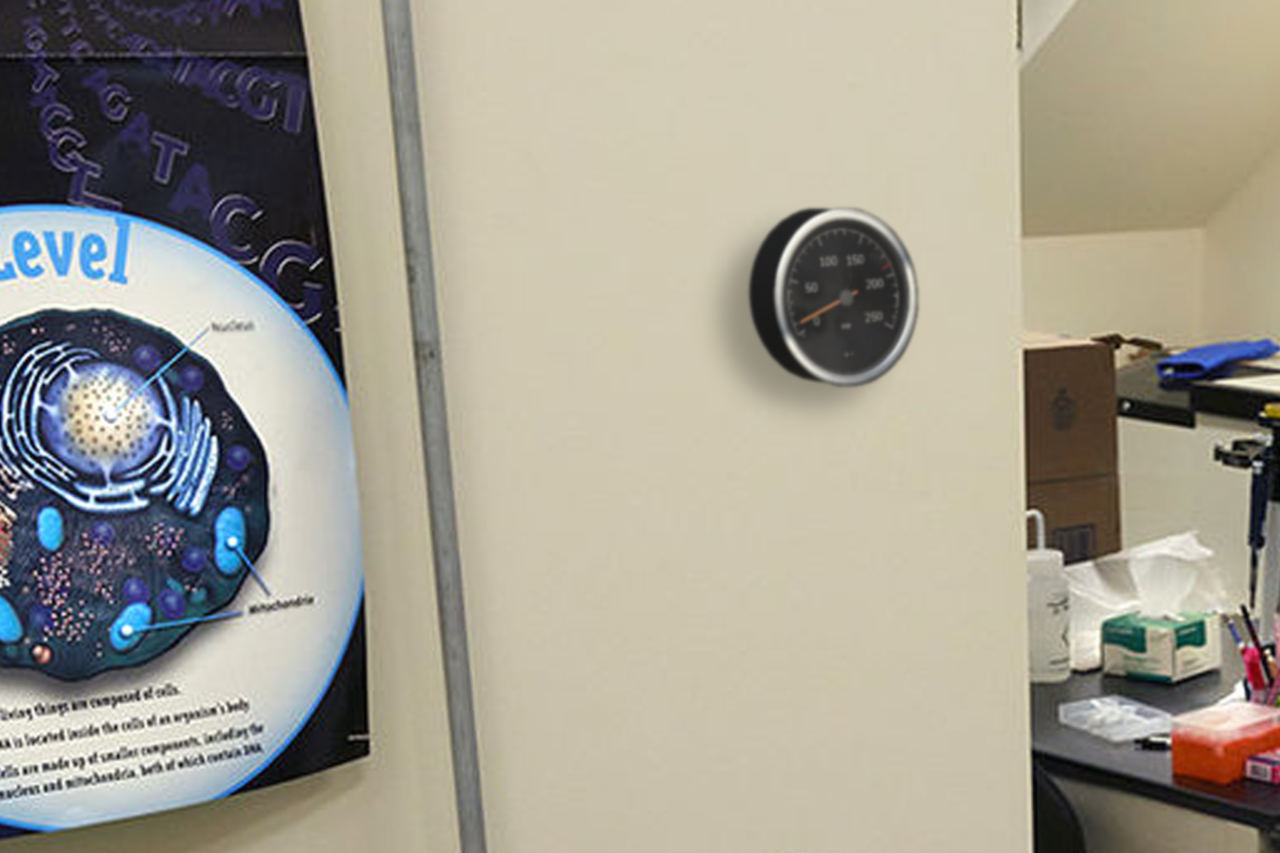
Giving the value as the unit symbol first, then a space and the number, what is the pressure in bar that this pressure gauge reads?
bar 10
